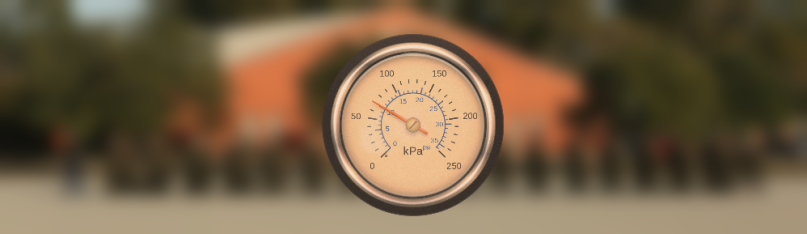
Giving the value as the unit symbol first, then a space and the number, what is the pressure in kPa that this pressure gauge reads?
kPa 70
